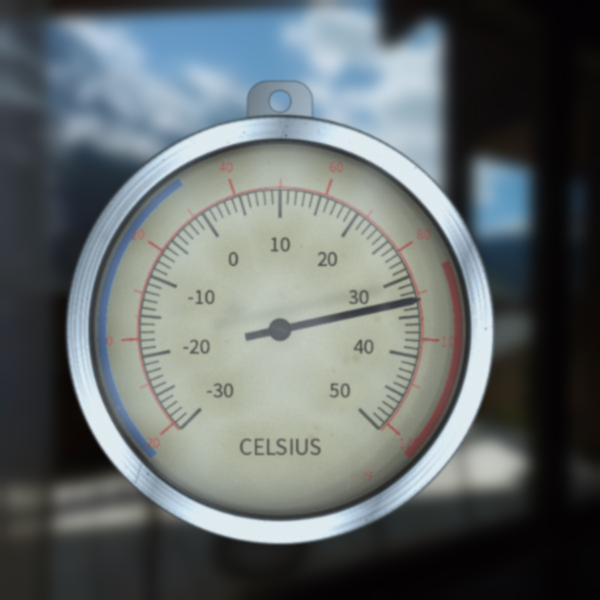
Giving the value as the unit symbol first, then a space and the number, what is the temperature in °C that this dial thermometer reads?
°C 33
